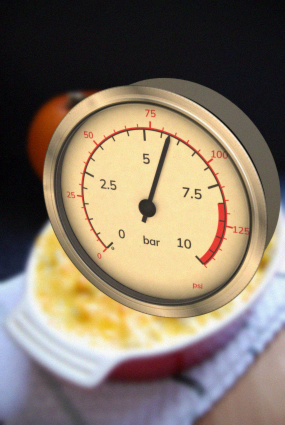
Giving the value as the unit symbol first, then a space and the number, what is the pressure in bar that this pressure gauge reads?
bar 5.75
